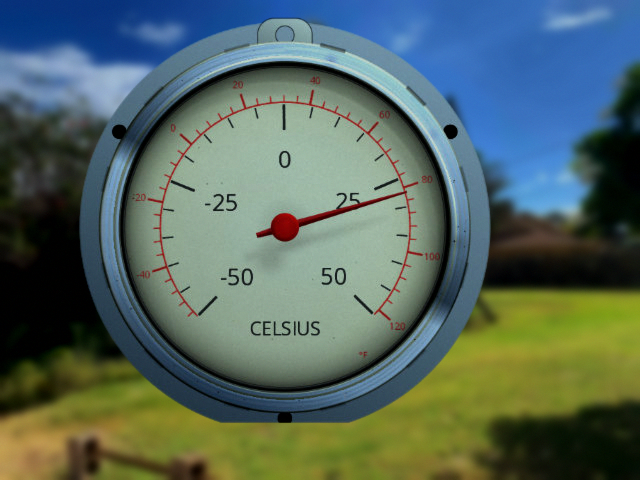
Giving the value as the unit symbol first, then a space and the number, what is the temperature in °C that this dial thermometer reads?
°C 27.5
